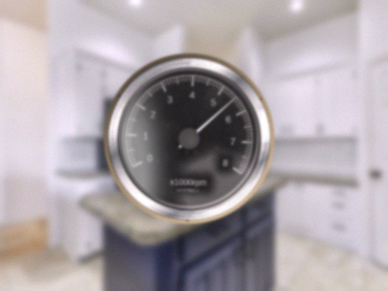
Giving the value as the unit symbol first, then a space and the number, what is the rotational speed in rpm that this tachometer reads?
rpm 5500
